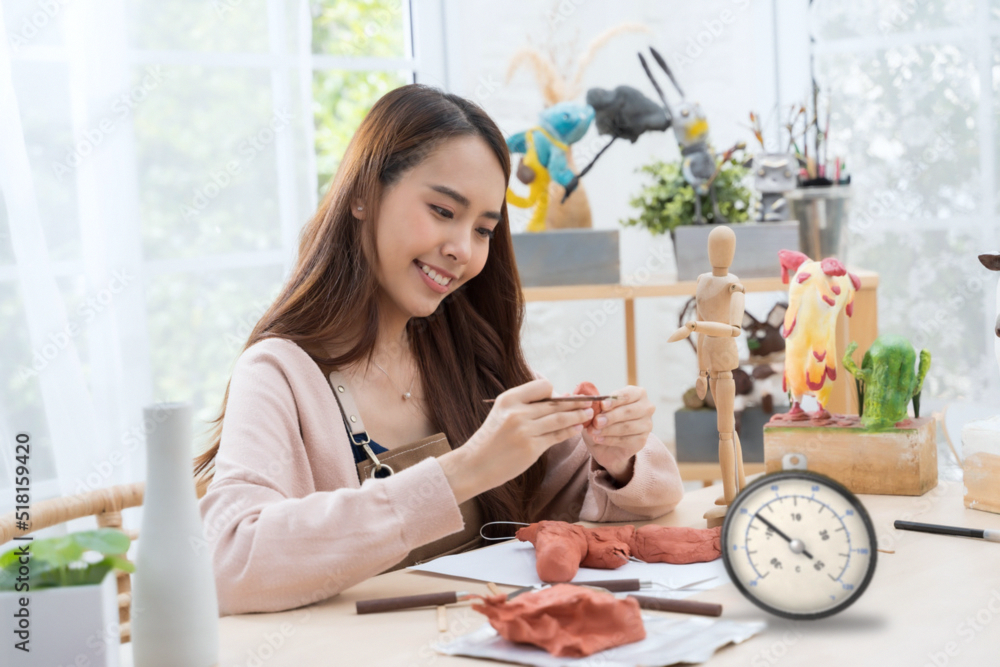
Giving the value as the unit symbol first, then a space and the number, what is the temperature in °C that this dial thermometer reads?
°C -5
